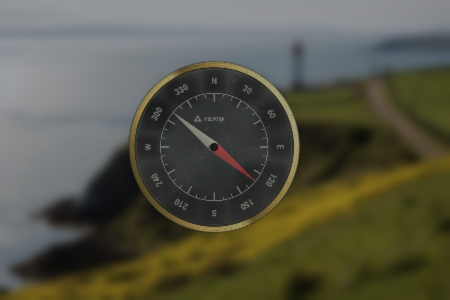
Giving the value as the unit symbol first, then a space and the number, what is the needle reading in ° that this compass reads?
° 130
